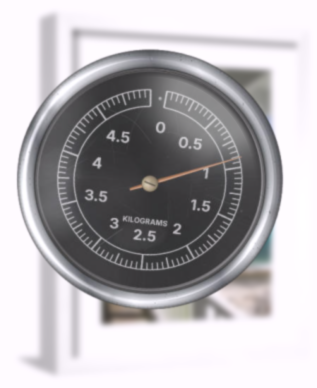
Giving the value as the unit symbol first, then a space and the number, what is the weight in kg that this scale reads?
kg 0.9
